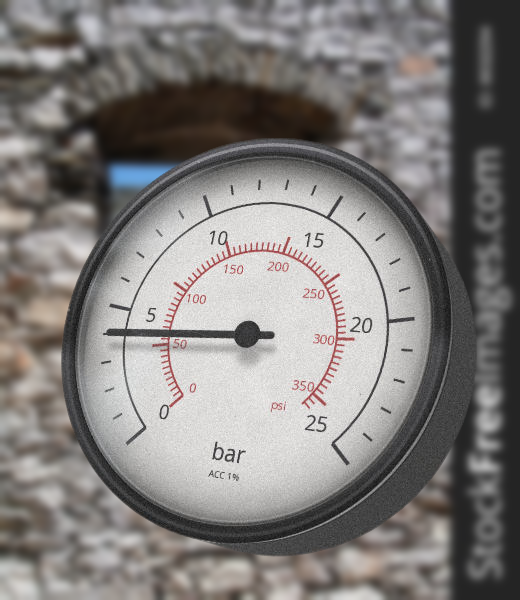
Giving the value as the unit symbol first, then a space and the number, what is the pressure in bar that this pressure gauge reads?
bar 4
